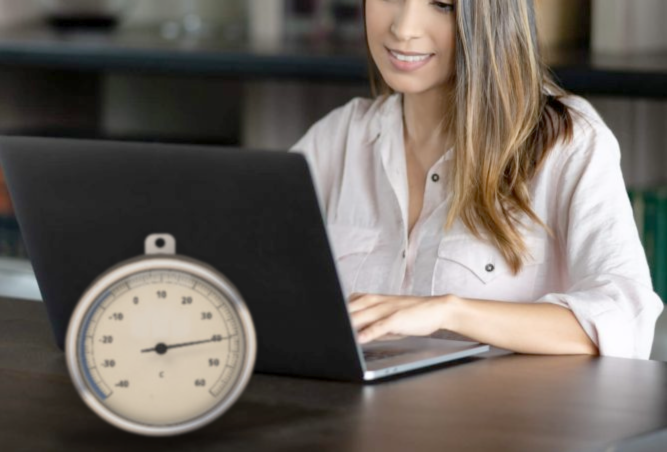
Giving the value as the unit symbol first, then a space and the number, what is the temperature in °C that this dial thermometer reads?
°C 40
